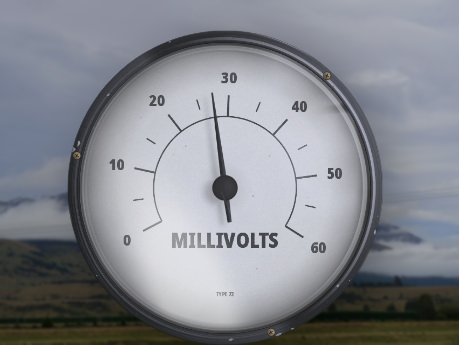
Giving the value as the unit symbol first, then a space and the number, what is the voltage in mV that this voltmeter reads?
mV 27.5
